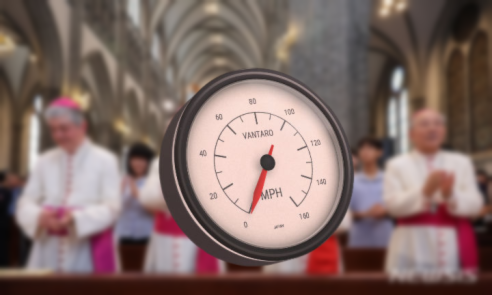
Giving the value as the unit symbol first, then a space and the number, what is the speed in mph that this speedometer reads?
mph 0
